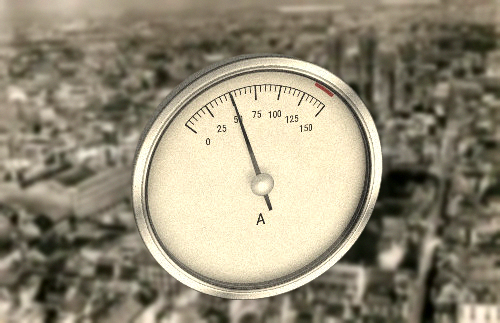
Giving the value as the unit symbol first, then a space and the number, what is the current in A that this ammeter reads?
A 50
